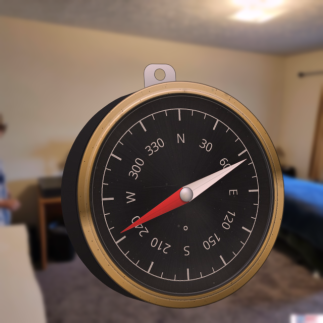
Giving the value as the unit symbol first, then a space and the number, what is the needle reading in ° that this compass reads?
° 245
